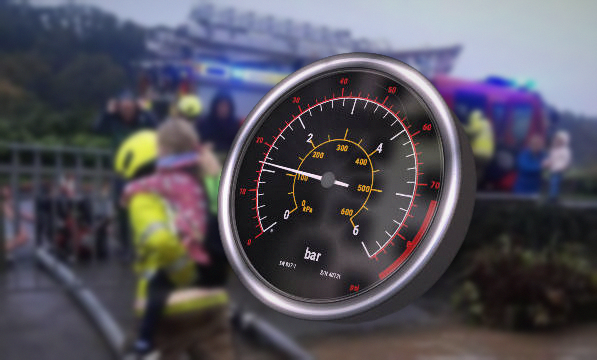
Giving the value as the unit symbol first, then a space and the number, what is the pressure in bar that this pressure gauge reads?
bar 1.1
